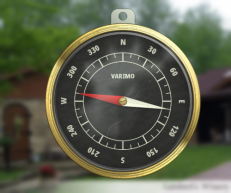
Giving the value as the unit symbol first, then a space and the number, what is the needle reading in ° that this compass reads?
° 280
